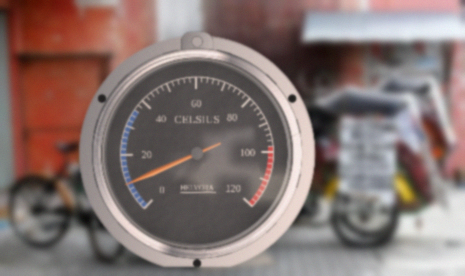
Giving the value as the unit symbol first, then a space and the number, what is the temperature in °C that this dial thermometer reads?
°C 10
